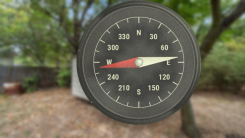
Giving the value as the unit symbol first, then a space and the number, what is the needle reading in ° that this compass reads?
° 262.5
